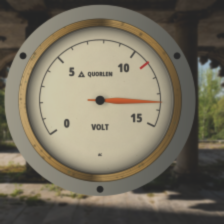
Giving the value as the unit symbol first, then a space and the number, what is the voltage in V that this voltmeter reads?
V 13.5
